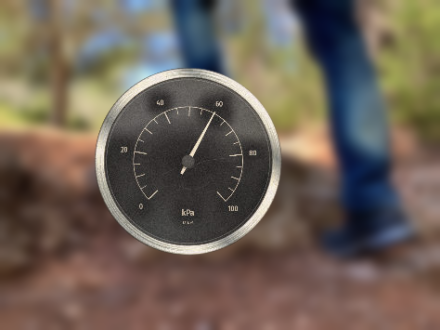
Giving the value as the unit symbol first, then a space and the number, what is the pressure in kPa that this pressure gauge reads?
kPa 60
